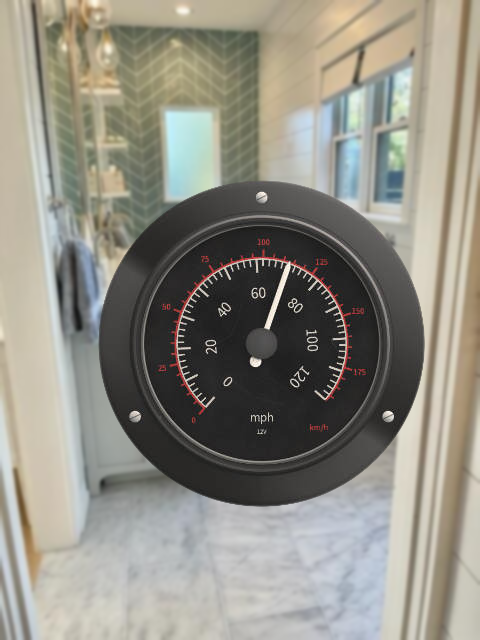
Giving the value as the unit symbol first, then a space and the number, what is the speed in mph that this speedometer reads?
mph 70
